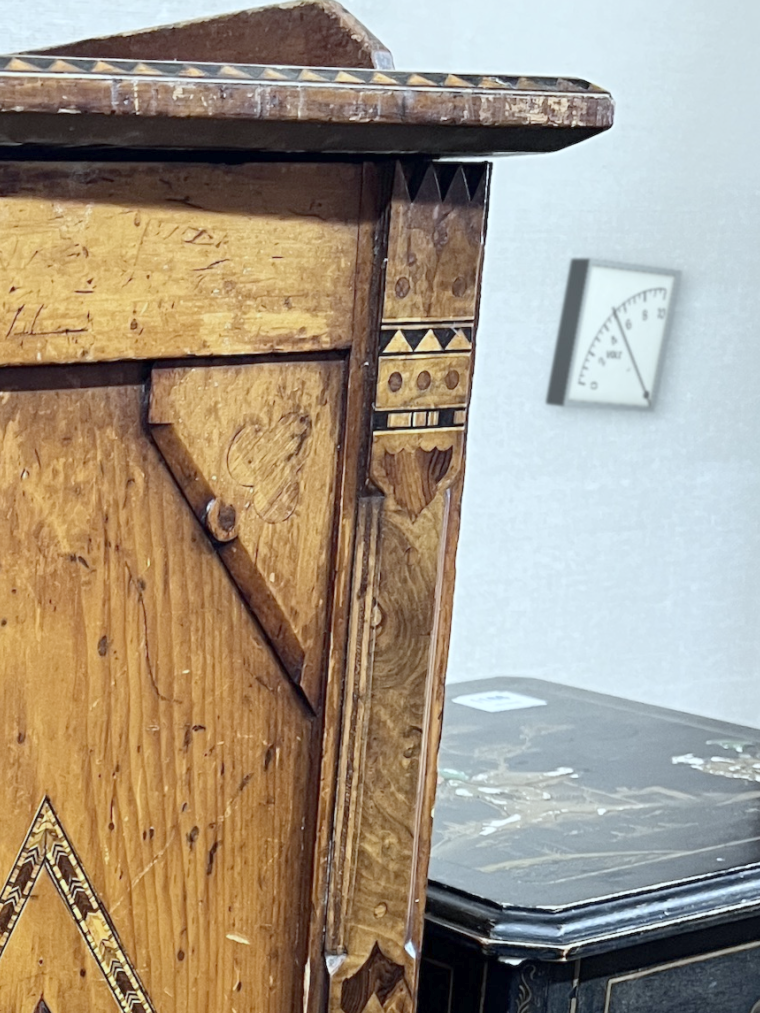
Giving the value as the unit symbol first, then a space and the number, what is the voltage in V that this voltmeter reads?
V 5
